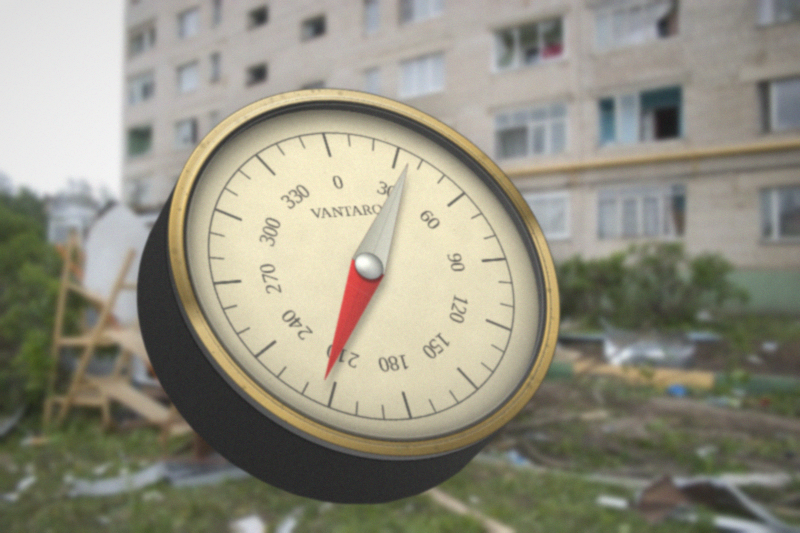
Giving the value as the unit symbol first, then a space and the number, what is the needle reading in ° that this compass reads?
° 215
